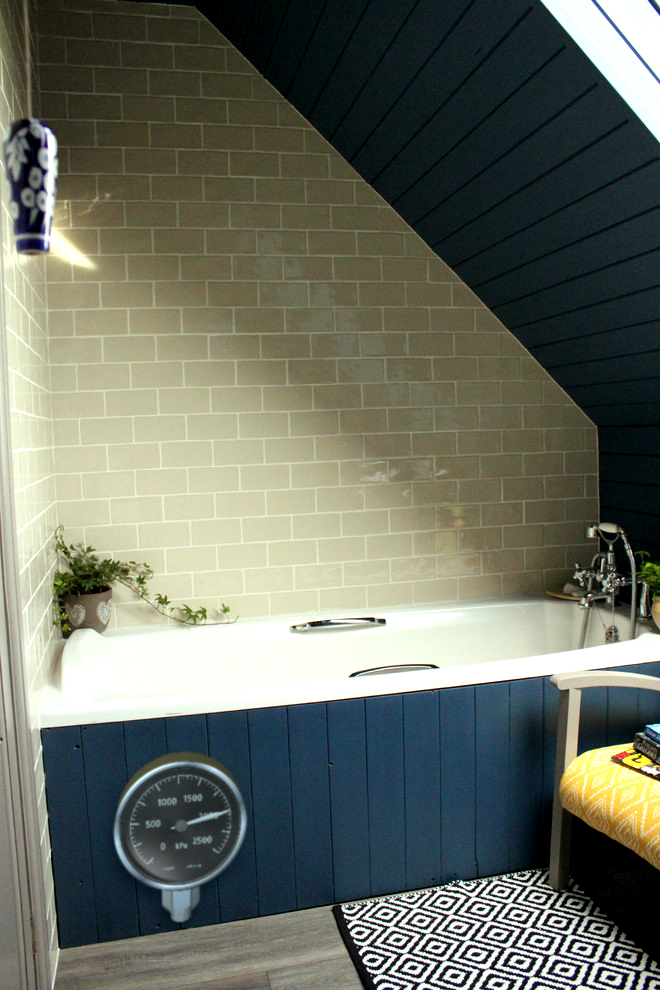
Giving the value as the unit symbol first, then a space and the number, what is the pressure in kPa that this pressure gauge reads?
kPa 2000
